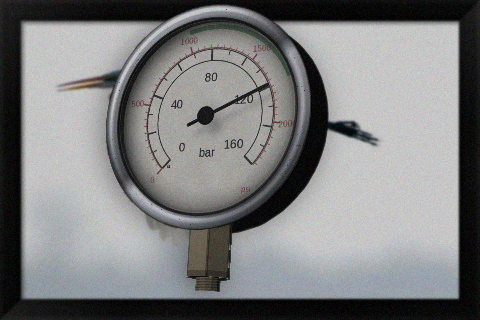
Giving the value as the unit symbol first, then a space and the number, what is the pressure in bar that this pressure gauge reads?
bar 120
